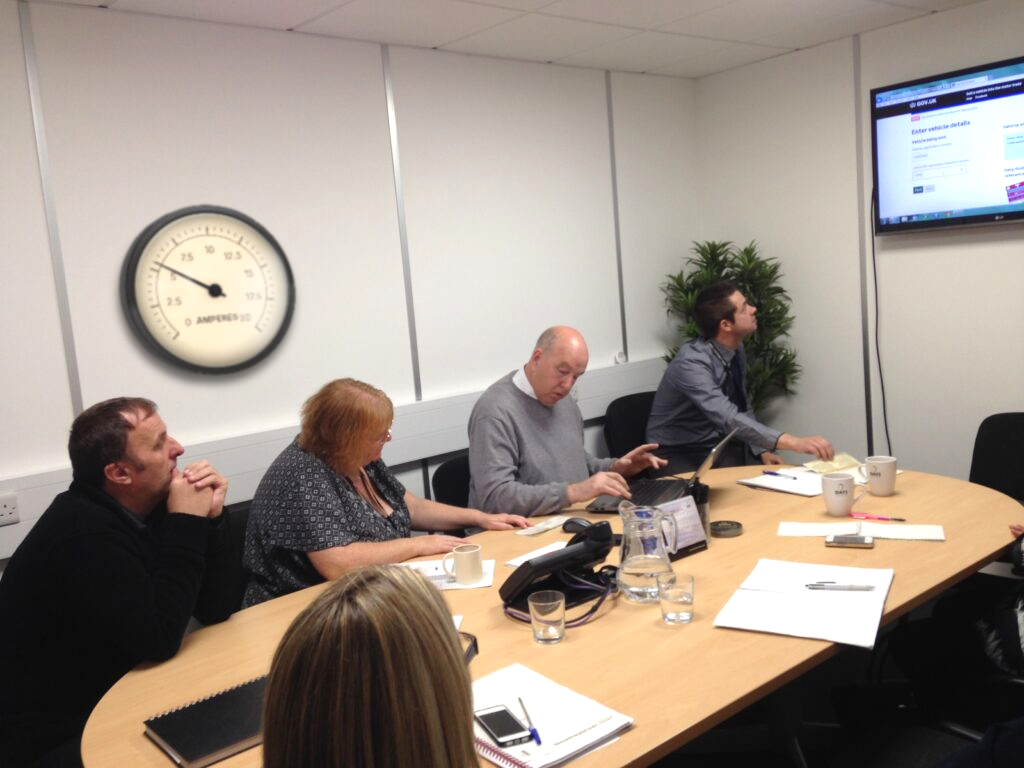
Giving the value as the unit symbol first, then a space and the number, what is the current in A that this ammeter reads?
A 5.5
